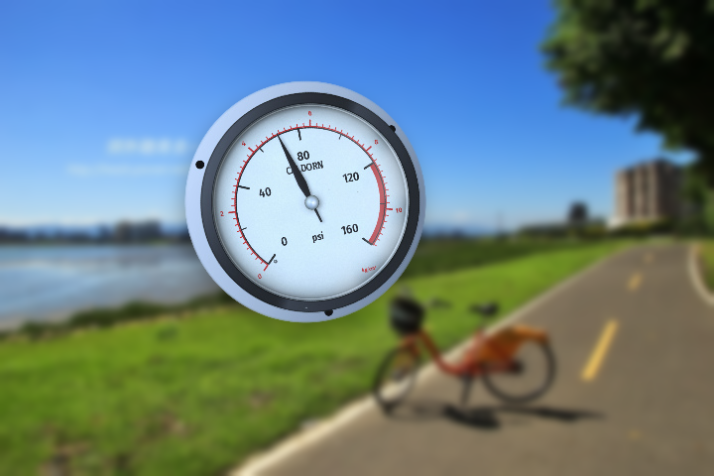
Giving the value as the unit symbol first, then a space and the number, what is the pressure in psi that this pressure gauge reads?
psi 70
